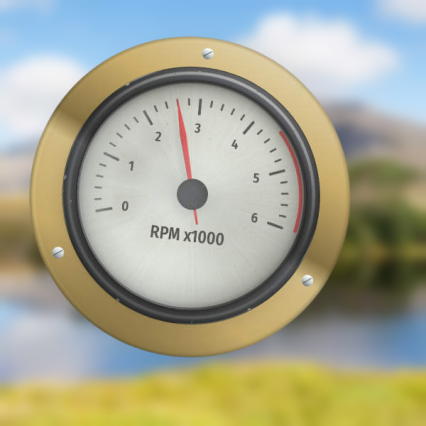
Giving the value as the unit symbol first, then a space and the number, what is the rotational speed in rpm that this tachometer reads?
rpm 2600
